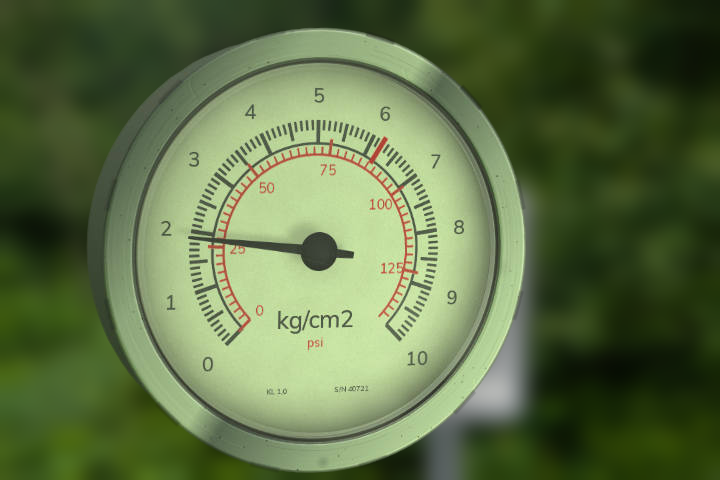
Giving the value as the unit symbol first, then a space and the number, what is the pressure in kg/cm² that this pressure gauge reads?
kg/cm² 1.9
